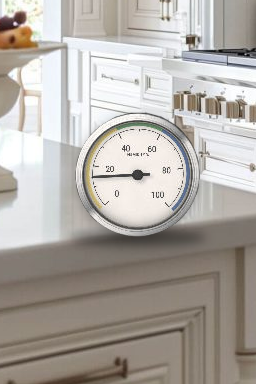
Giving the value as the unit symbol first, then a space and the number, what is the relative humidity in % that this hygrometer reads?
% 15
